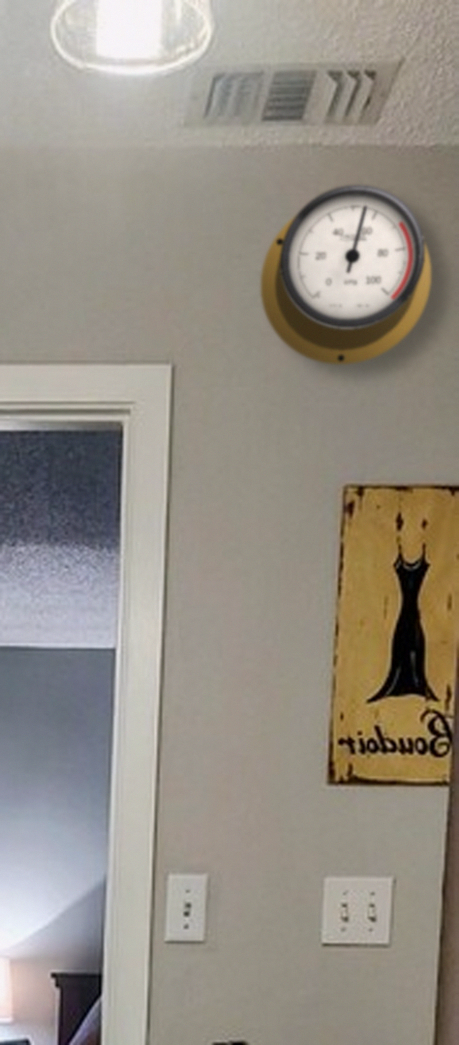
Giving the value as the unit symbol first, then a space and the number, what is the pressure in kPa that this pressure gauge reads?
kPa 55
